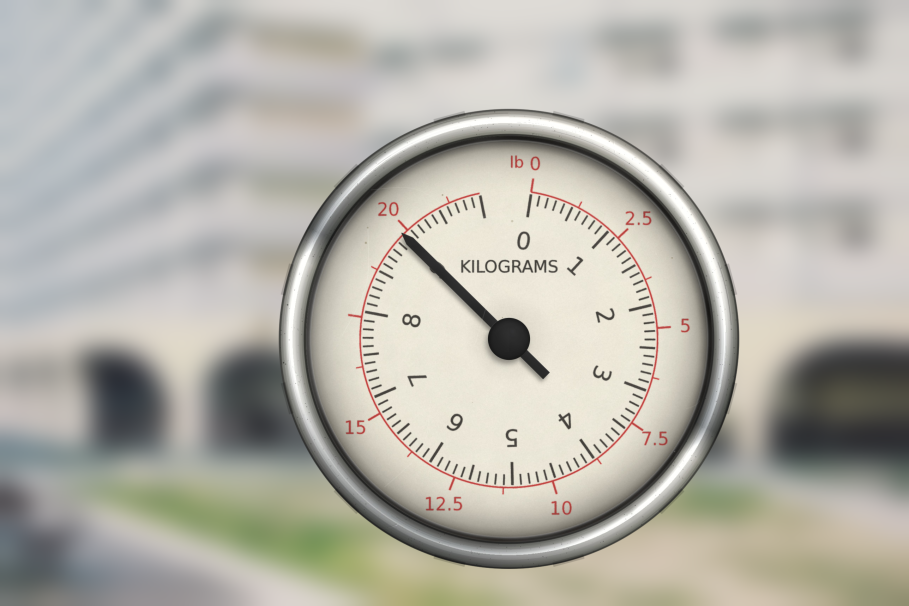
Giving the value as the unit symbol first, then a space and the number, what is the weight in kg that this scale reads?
kg 9
